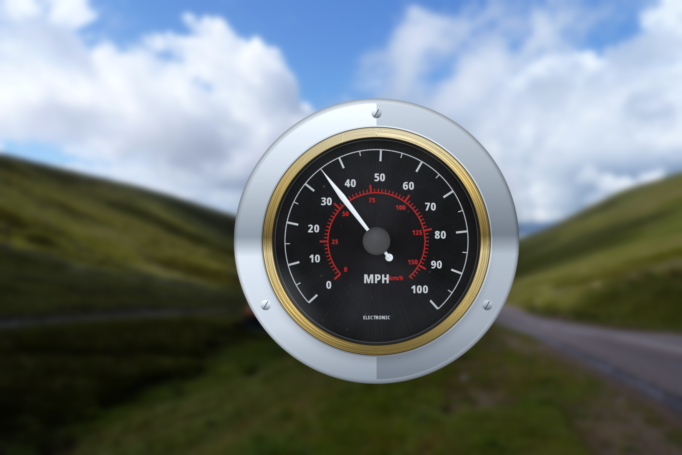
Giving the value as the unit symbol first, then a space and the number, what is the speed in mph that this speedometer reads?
mph 35
